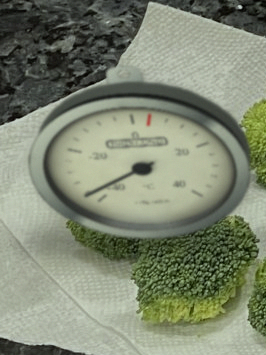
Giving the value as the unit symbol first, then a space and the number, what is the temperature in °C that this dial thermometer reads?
°C -36
